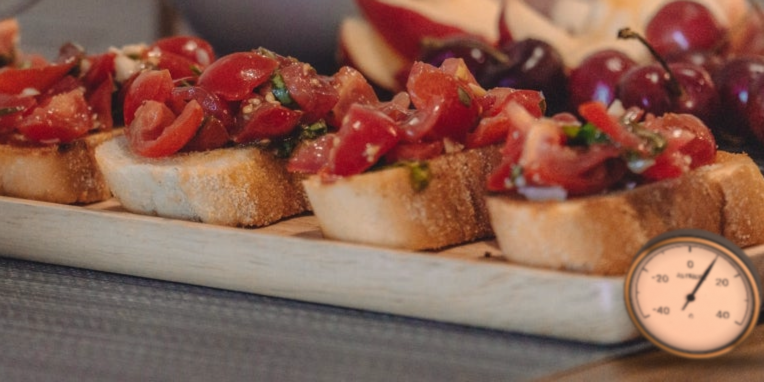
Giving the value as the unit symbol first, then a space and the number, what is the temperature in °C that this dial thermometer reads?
°C 10
